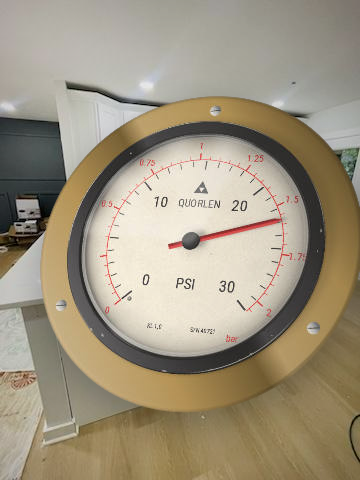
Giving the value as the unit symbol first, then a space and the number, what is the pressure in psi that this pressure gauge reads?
psi 23
